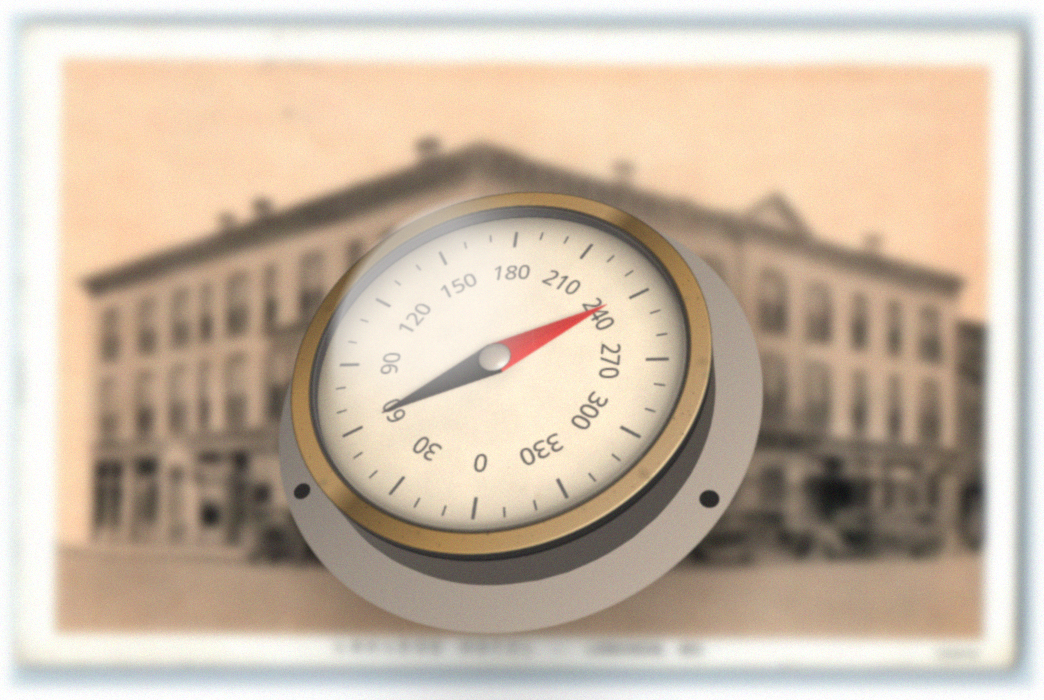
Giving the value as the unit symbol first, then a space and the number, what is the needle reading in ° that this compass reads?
° 240
